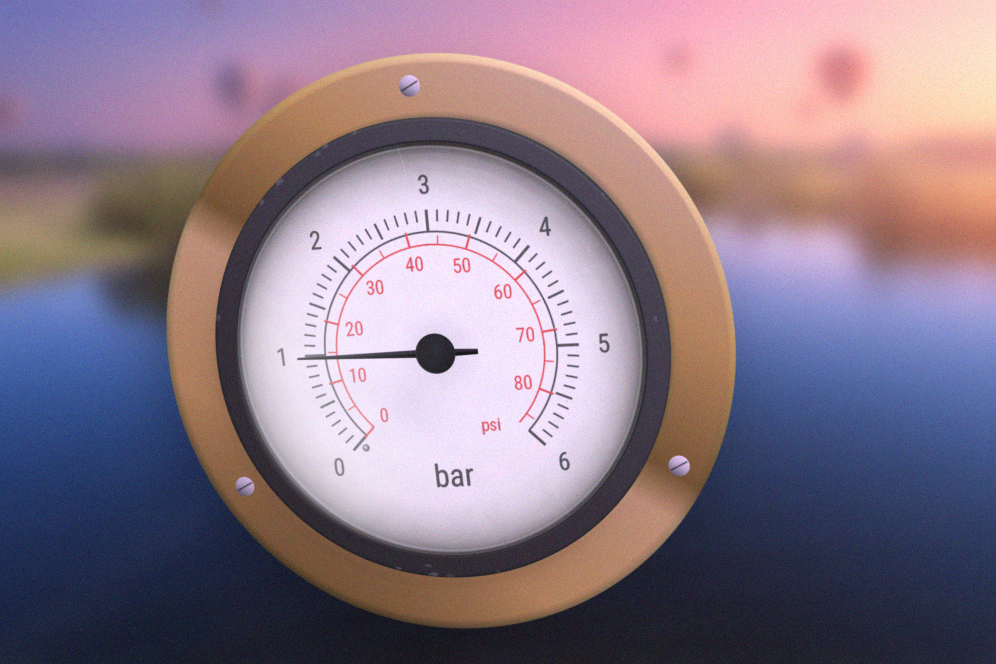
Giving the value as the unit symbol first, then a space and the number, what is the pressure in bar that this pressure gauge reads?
bar 1
